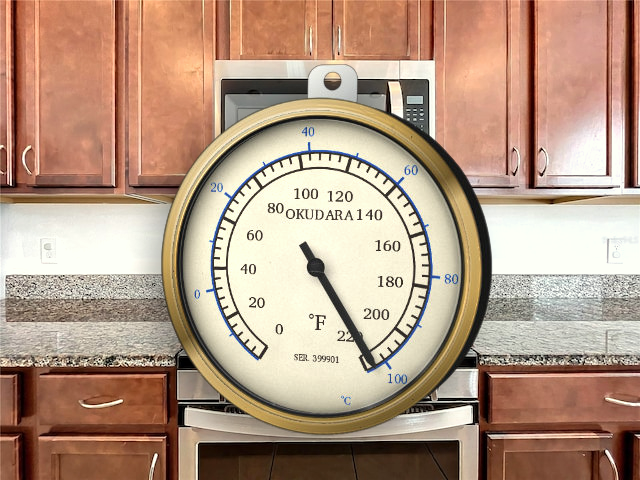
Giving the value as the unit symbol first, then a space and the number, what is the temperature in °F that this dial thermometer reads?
°F 216
